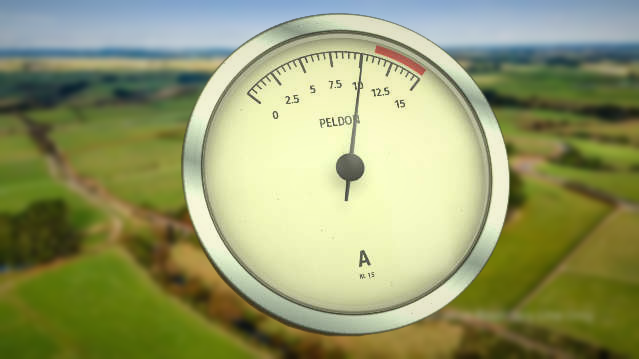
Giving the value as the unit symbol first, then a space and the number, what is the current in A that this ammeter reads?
A 10
